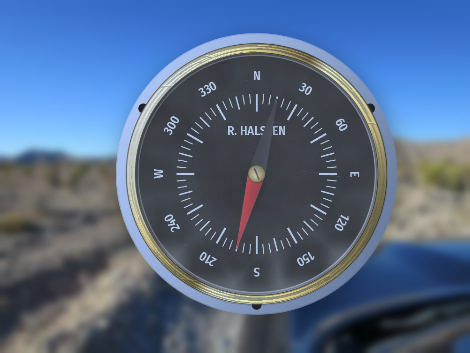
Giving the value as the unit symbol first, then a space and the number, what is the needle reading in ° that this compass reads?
° 195
